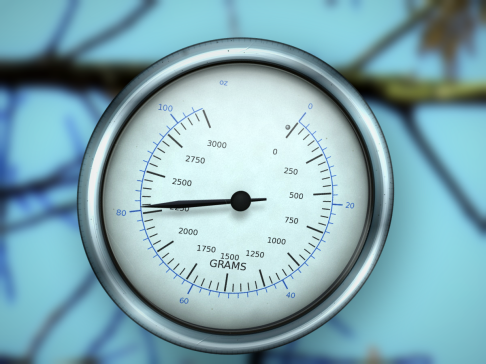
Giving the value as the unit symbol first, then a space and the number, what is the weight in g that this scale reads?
g 2300
